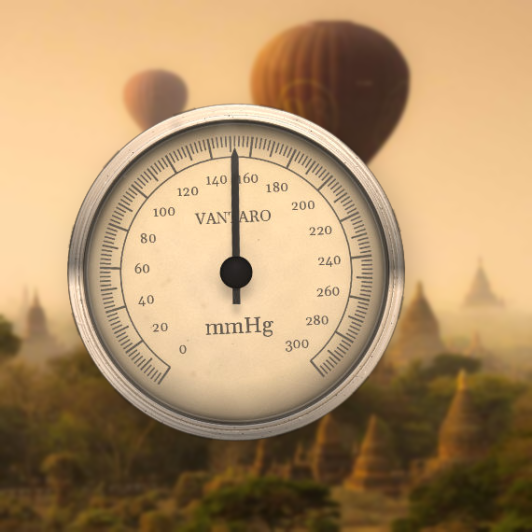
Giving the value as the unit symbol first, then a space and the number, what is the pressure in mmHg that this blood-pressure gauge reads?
mmHg 152
